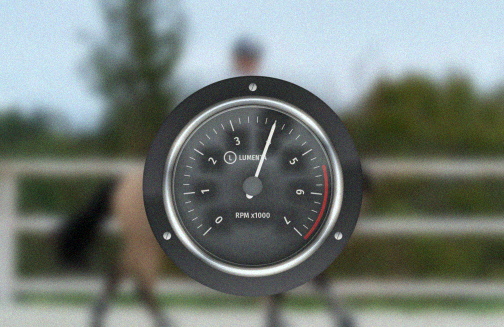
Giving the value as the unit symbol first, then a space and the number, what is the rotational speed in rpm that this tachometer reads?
rpm 4000
